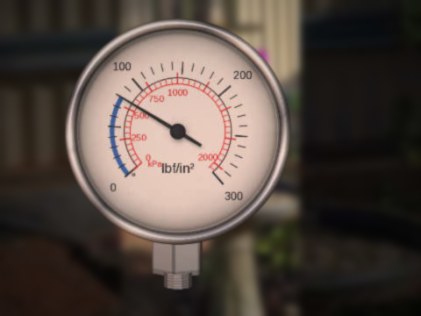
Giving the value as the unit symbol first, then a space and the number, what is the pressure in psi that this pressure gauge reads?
psi 80
